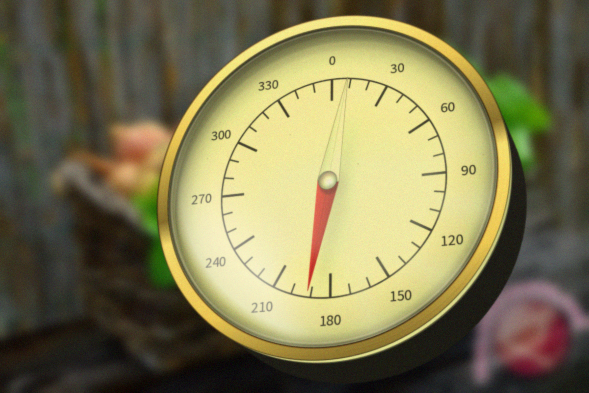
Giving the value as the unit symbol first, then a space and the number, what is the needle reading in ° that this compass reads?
° 190
